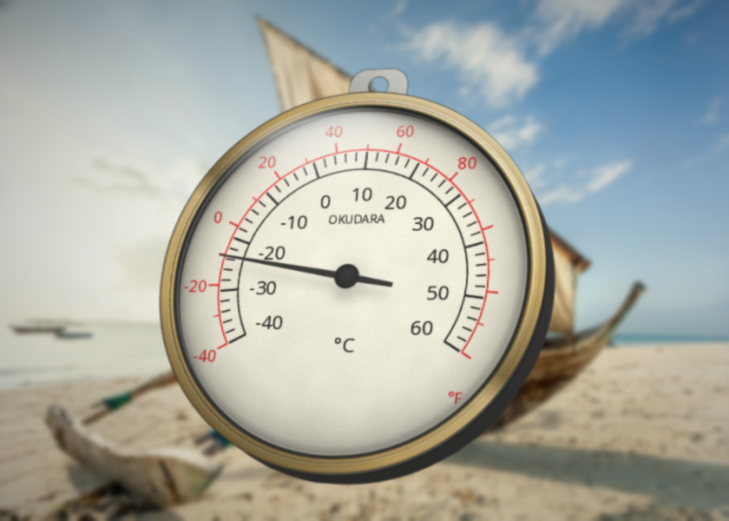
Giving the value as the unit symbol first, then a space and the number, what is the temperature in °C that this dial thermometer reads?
°C -24
